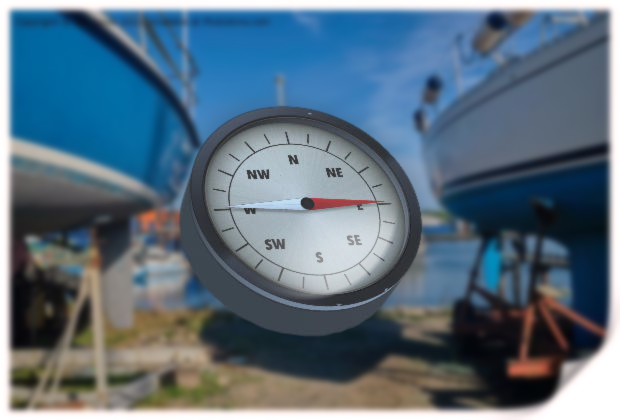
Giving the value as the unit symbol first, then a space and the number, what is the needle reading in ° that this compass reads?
° 90
